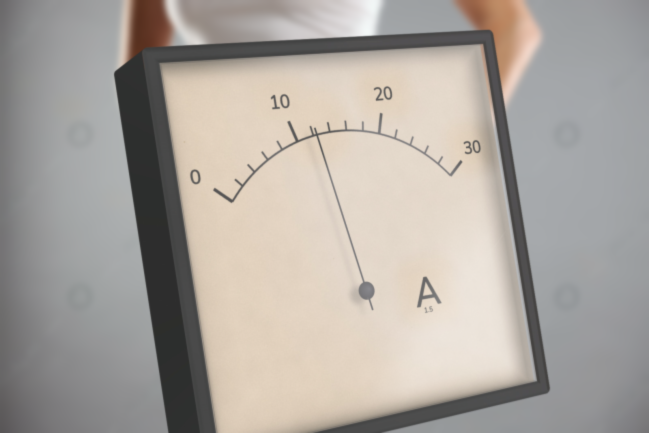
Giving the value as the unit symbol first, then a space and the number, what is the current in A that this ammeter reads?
A 12
